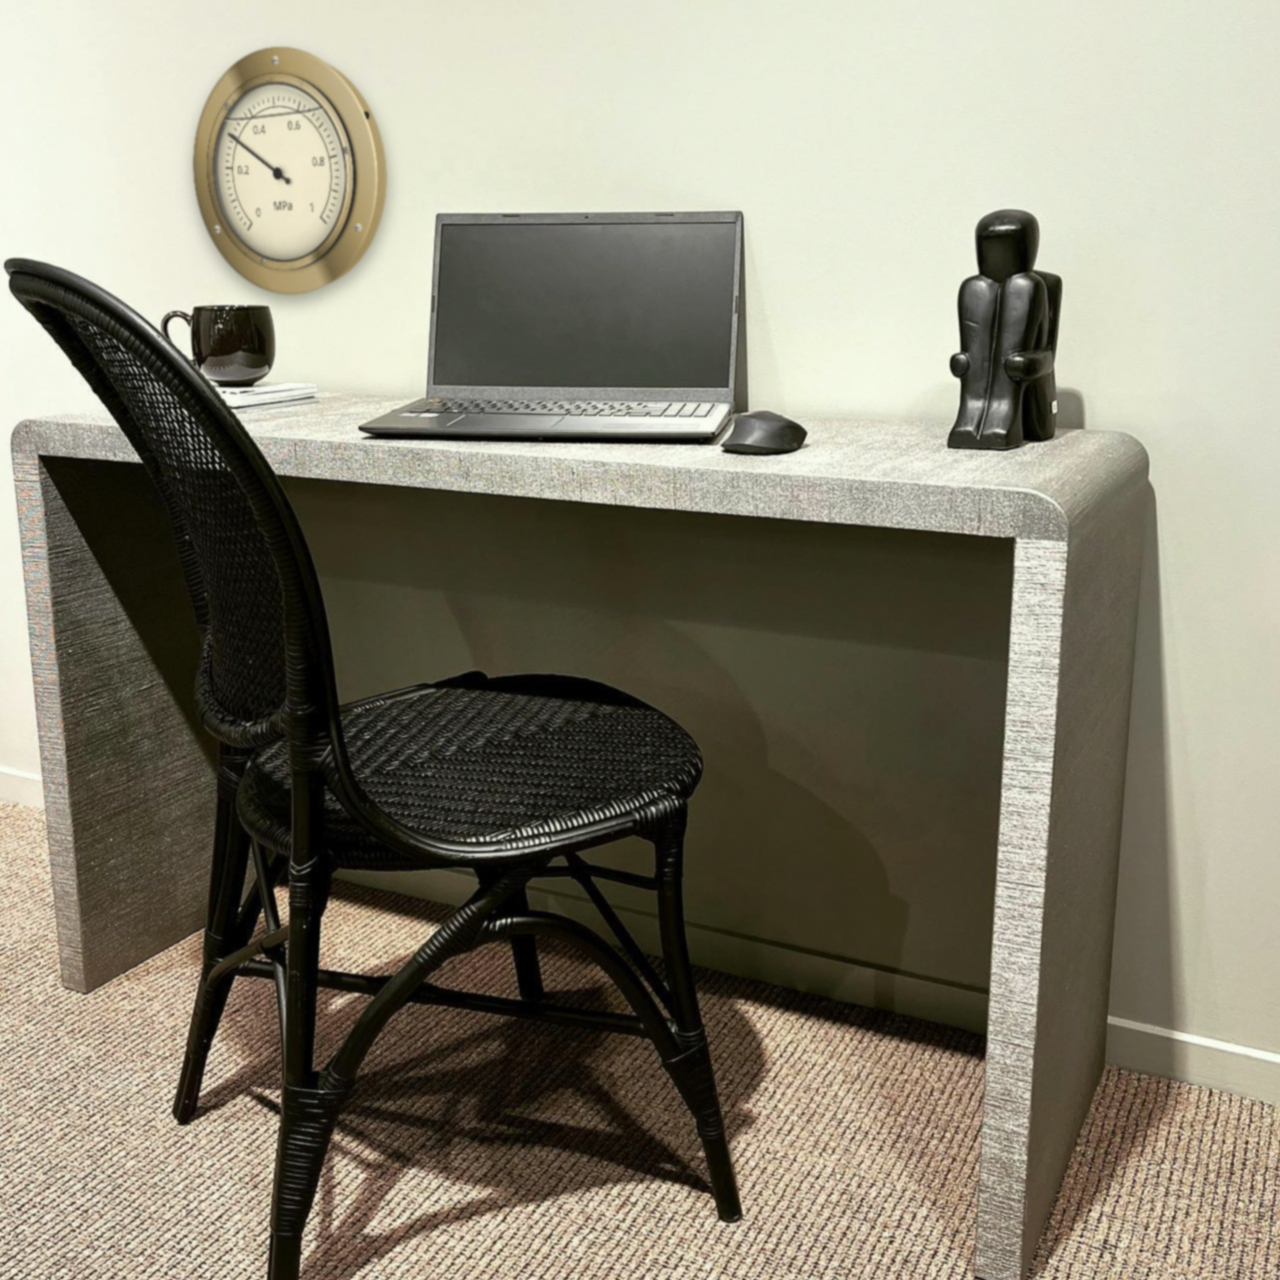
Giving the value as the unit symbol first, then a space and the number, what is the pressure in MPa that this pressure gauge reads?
MPa 0.3
